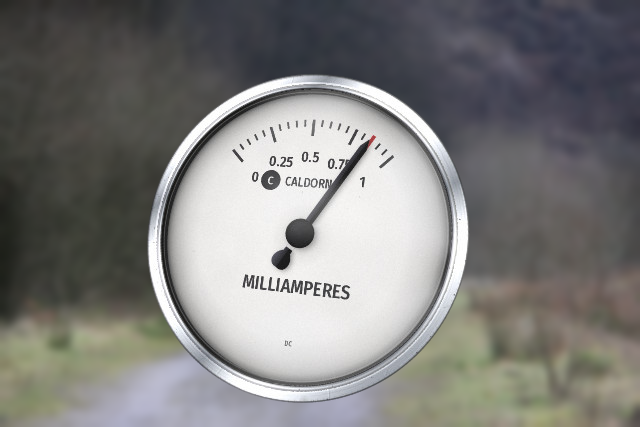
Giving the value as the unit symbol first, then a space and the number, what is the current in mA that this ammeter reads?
mA 0.85
